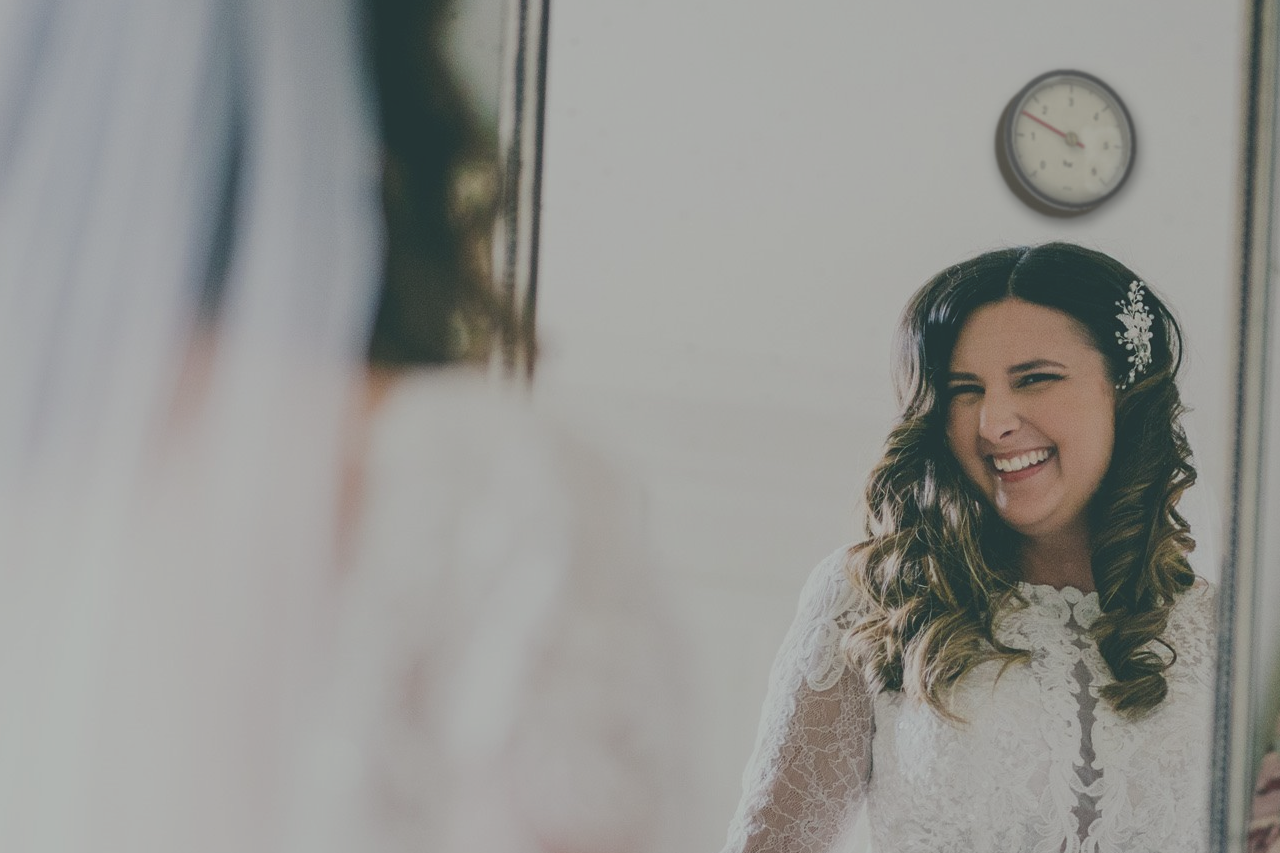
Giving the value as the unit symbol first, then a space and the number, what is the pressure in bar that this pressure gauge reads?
bar 1.5
